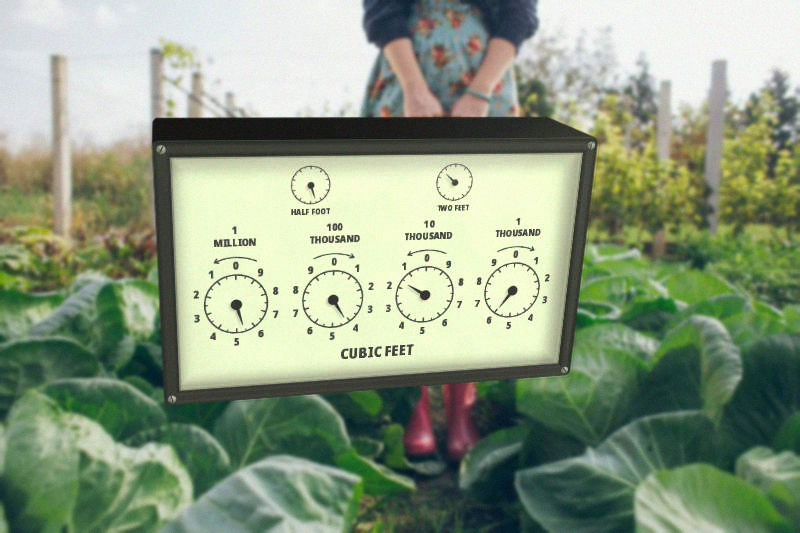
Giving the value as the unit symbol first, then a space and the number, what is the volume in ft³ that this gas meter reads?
ft³ 541600
